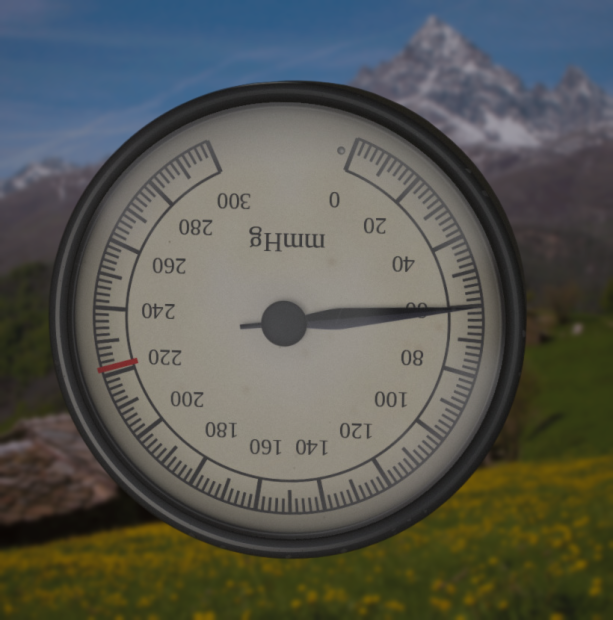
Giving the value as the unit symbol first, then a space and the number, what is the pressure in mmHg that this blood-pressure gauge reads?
mmHg 60
